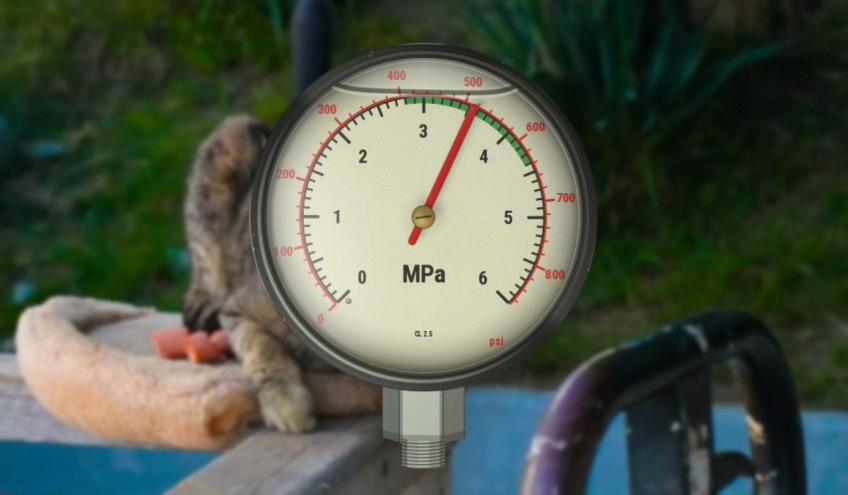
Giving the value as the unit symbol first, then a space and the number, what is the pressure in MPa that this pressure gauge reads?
MPa 3.55
